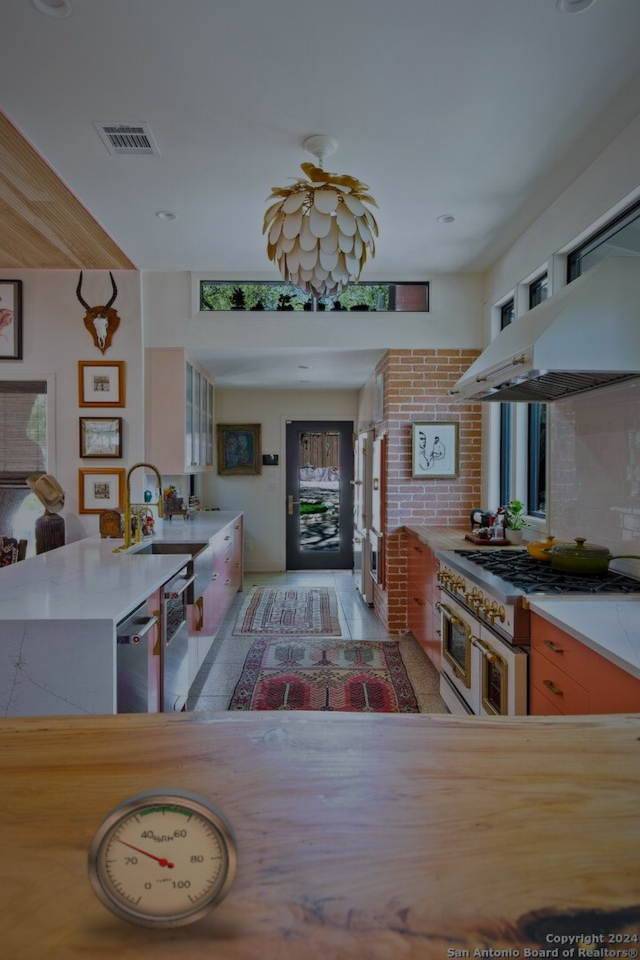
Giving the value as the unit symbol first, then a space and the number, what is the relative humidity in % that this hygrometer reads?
% 30
